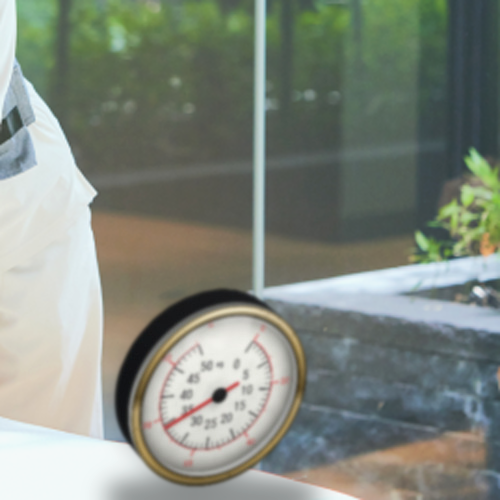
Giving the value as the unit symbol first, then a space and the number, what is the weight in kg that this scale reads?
kg 35
